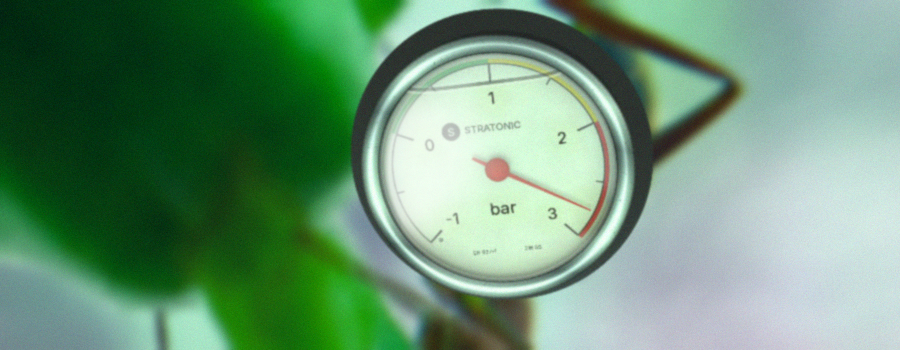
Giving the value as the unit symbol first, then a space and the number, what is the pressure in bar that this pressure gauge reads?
bar 2.75
